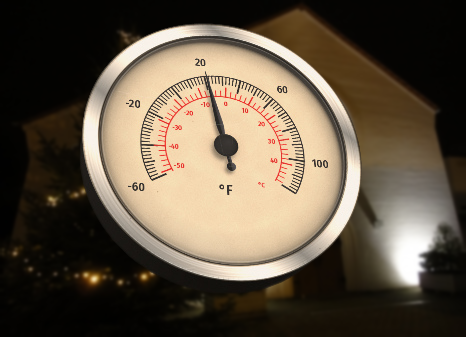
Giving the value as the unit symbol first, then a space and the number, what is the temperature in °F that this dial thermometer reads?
°F 20
